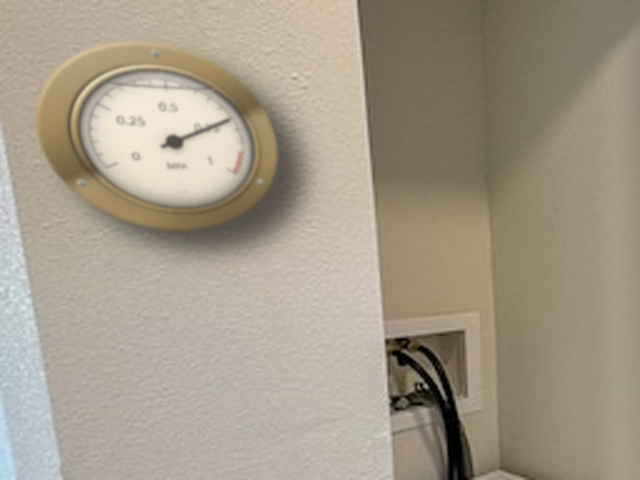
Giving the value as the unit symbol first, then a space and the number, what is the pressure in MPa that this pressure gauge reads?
MPa 0.75
